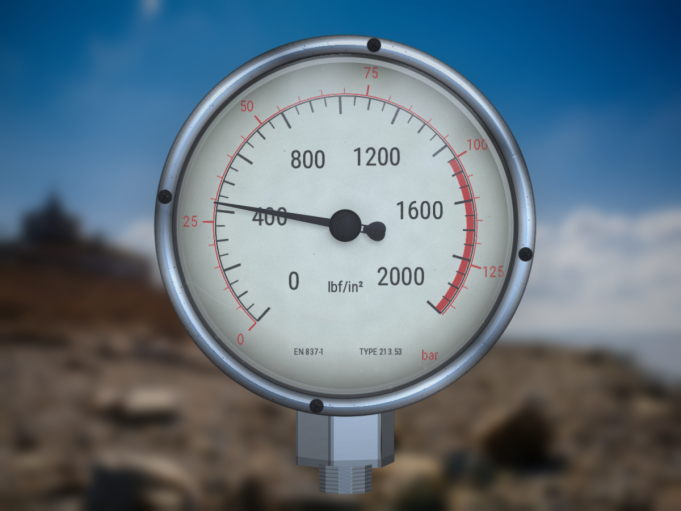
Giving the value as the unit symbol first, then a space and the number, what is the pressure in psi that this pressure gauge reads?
psi 425
